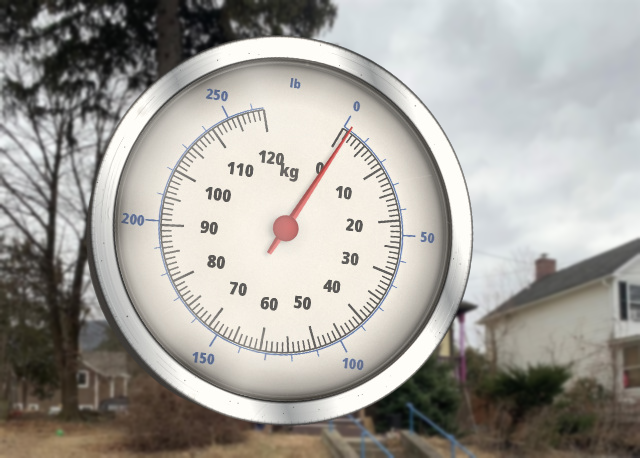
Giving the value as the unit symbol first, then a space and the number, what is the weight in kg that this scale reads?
kg 1
